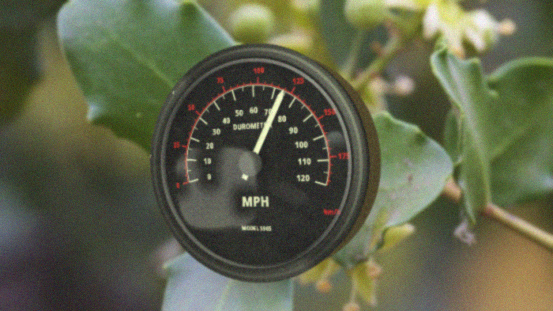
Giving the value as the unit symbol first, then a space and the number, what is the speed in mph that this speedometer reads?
mph 75
